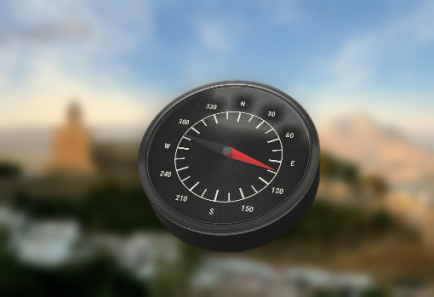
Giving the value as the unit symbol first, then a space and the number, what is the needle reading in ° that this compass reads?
° 105
